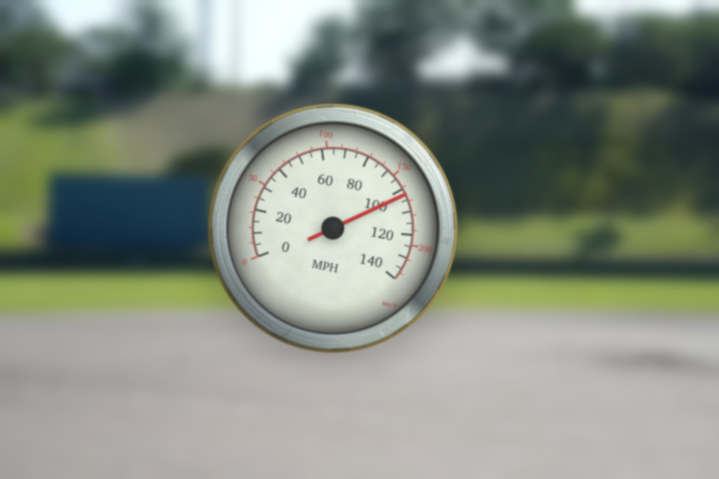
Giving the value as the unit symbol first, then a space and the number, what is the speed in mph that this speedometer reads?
mph 102.5
